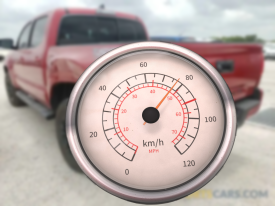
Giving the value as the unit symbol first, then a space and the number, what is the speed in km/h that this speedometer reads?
km/h 77.5
